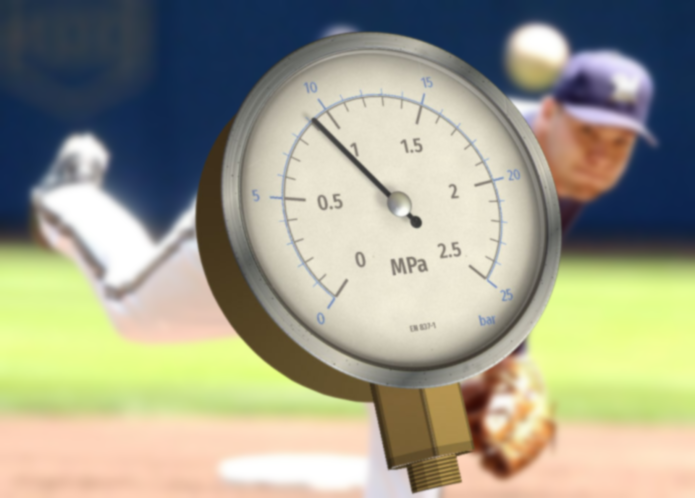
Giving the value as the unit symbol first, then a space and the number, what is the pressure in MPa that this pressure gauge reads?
MPa 0.9
